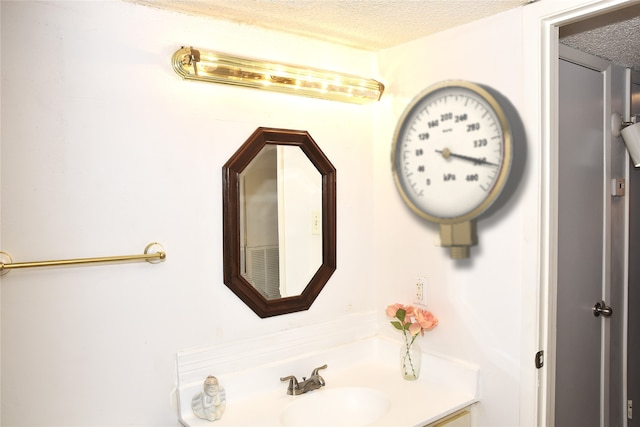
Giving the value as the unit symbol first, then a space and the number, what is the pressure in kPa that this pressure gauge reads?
kPa 360
